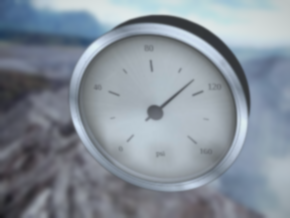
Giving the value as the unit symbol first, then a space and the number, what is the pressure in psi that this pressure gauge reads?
psi 110
